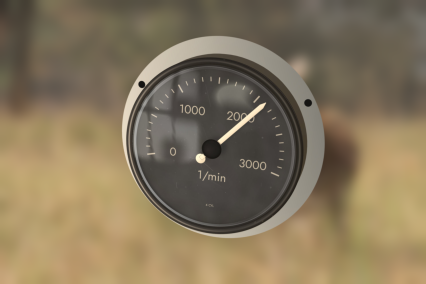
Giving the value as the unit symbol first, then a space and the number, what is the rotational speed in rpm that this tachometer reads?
rpm 2100
